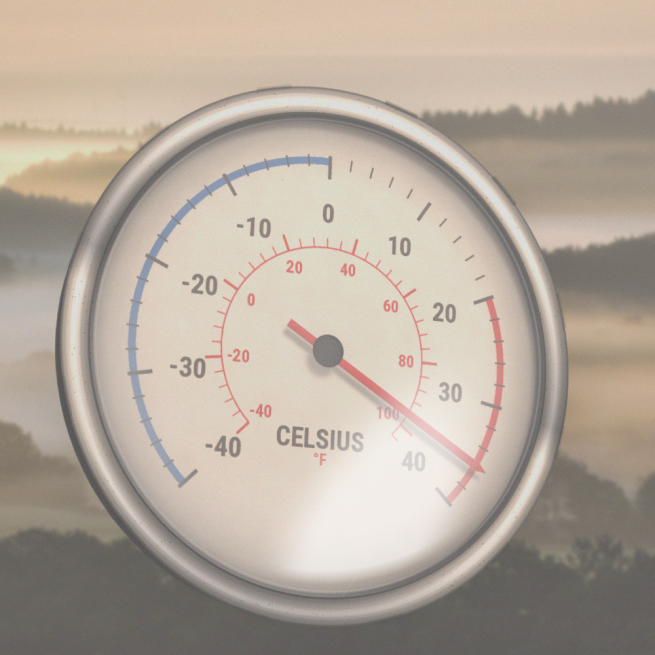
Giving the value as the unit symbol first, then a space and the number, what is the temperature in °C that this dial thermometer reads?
°C 36
